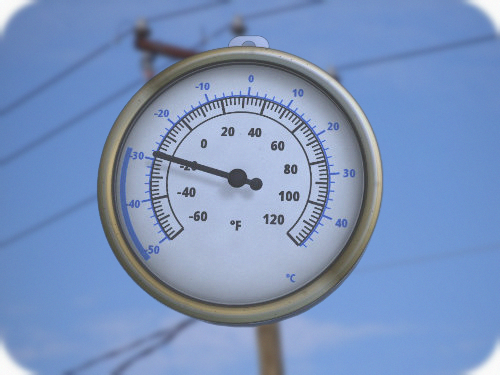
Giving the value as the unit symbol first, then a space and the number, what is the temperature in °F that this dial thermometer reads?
°F -20
